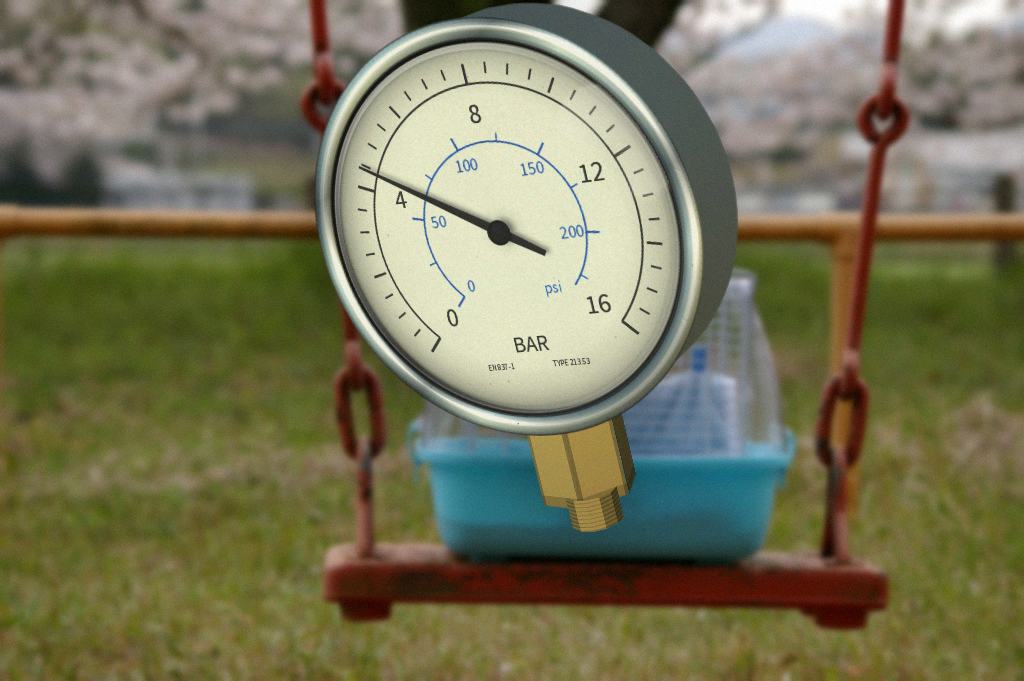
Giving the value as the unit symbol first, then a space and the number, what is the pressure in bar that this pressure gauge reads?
bar 4.5
